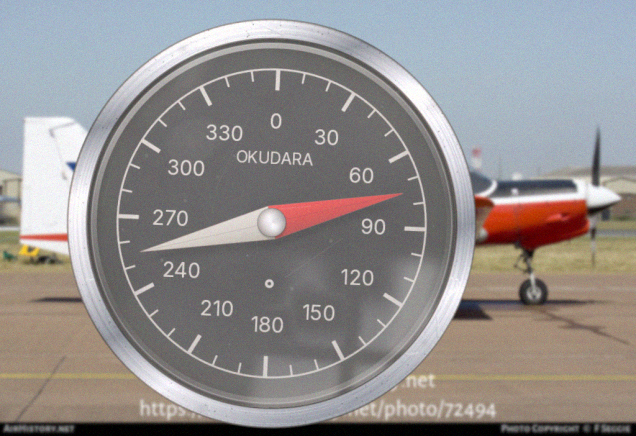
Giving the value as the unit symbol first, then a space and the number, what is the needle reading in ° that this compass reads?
° 75
